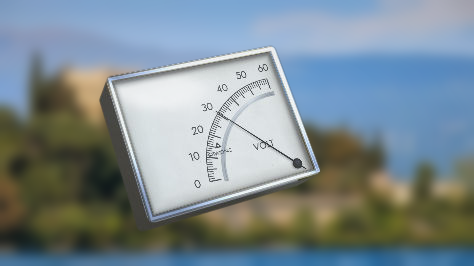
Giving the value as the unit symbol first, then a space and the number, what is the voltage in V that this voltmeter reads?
V 30
